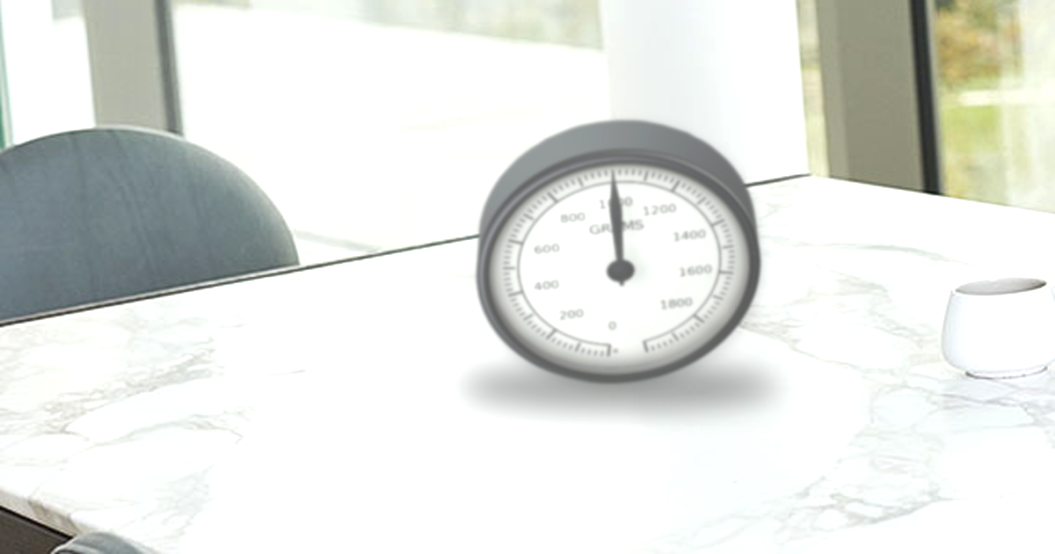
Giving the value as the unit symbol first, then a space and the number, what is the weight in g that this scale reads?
g 1000
